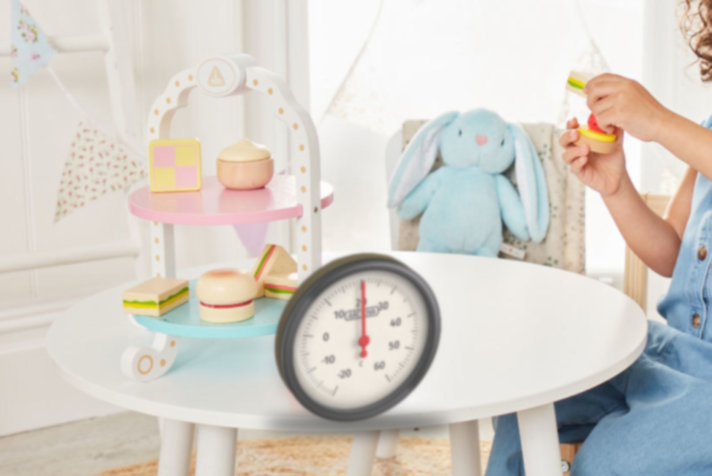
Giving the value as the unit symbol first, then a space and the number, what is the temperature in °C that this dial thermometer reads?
°C 20
